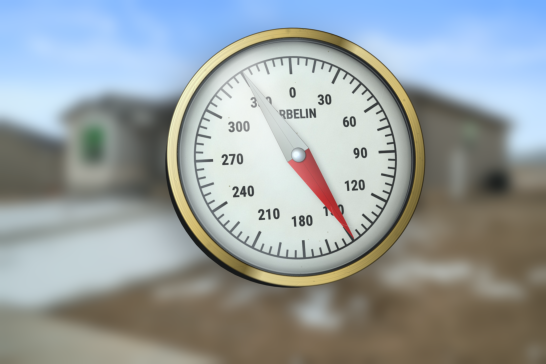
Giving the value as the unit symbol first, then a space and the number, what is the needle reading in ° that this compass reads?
° 150
